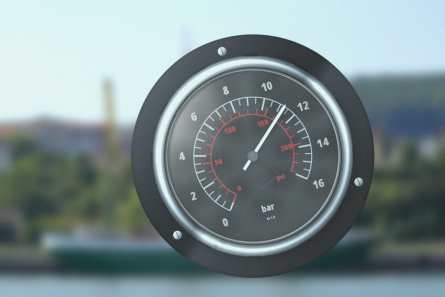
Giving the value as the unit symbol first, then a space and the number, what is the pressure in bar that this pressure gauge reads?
bar 11.25
